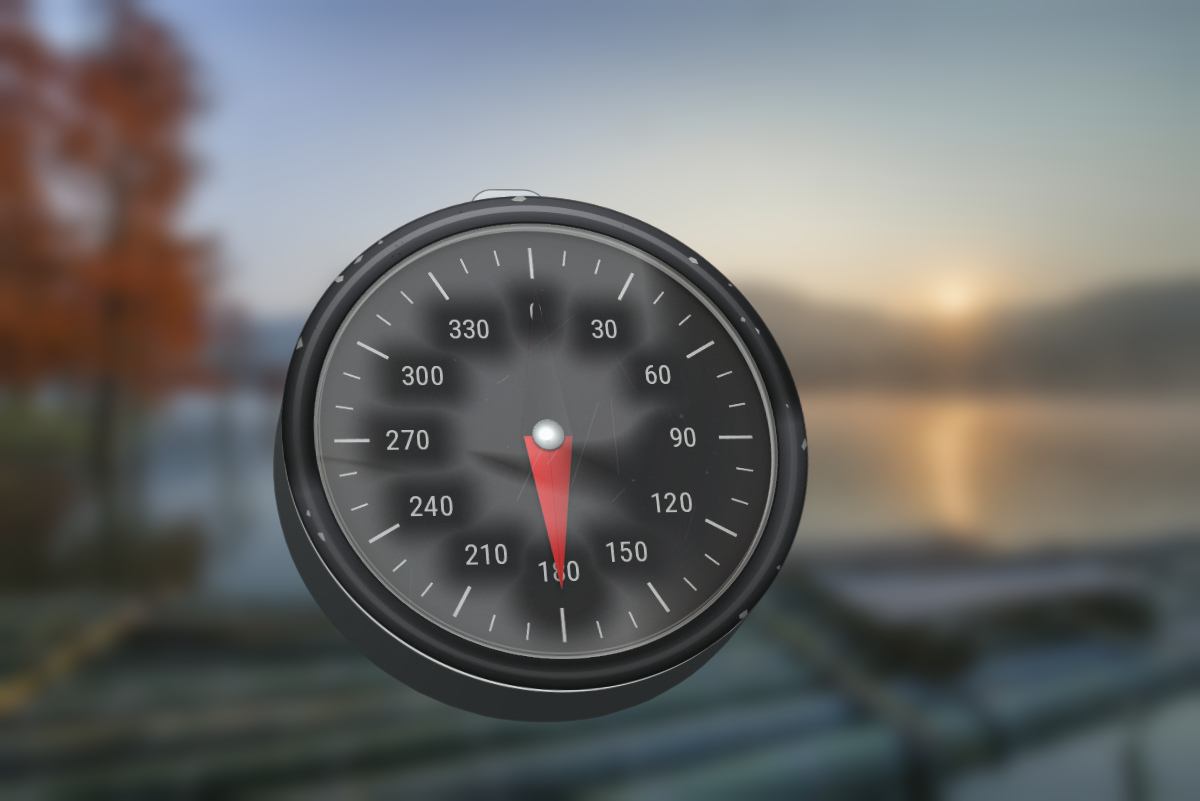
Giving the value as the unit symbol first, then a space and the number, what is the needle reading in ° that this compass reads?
° 180
